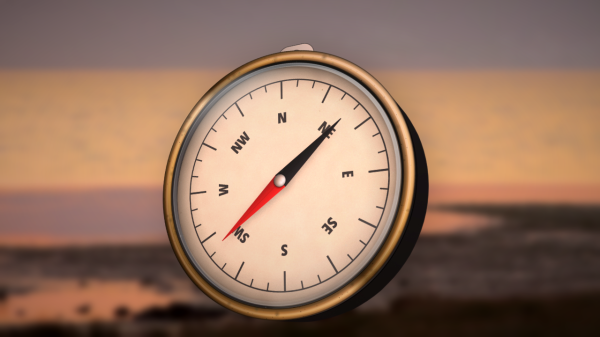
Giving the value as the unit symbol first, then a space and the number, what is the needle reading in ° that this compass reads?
° 230
